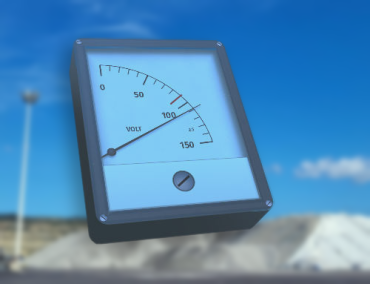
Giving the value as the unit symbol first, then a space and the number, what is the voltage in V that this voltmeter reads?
V 110
